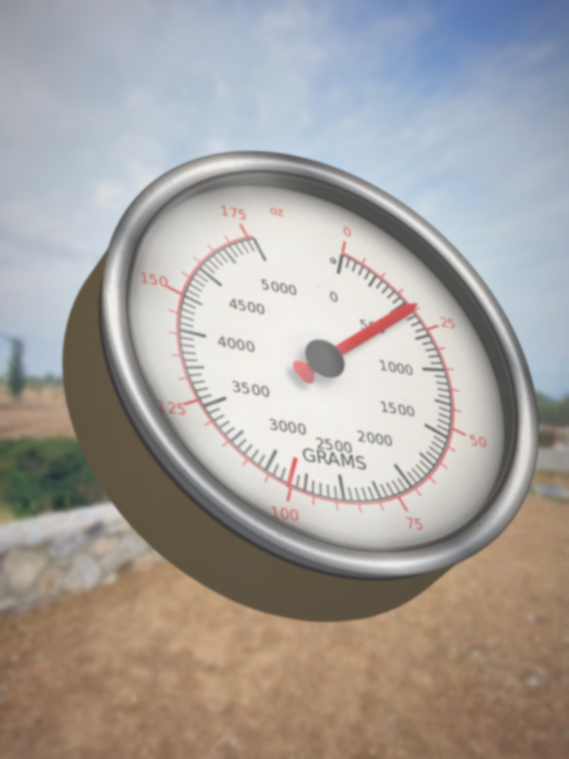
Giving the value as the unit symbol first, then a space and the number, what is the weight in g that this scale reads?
g 550
